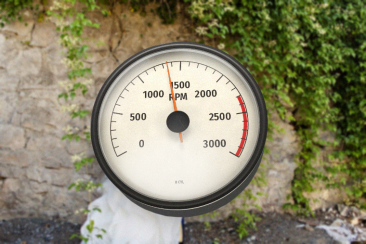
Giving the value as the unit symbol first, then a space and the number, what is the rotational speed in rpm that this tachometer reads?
rpm 1350
